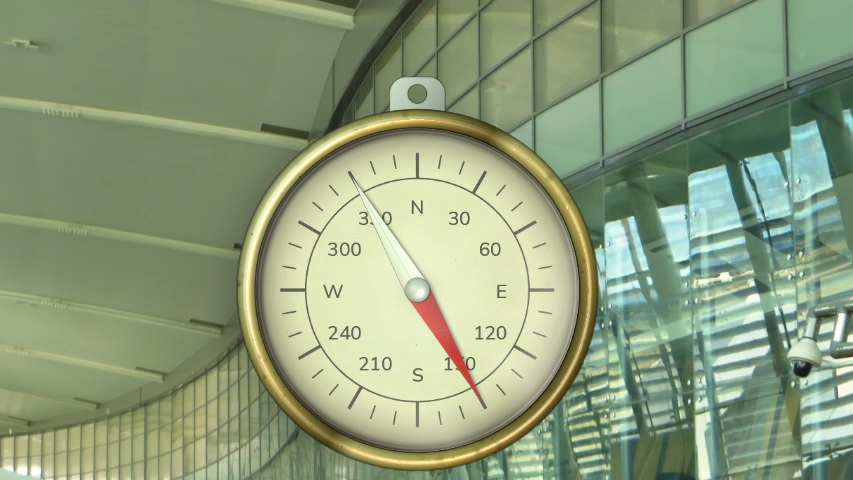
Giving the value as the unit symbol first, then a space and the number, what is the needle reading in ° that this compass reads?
° 150
